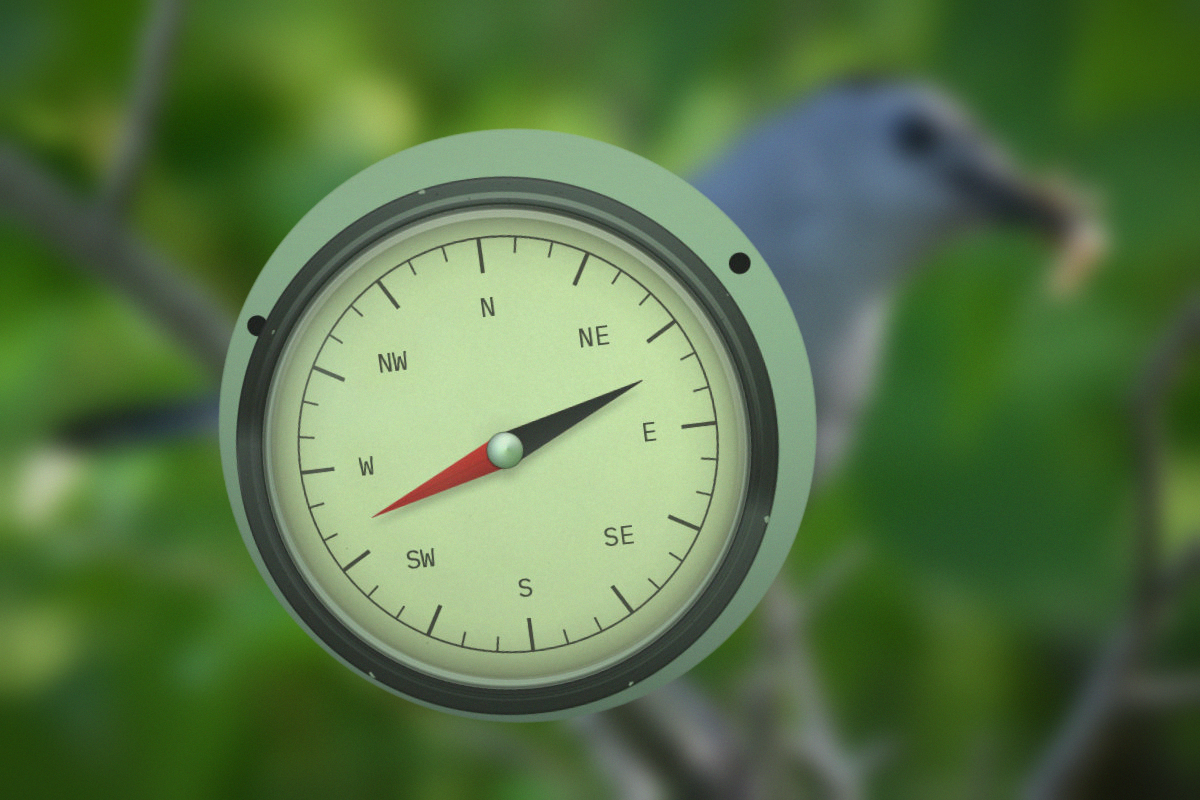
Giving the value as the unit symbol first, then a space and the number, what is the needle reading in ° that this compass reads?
° 250
